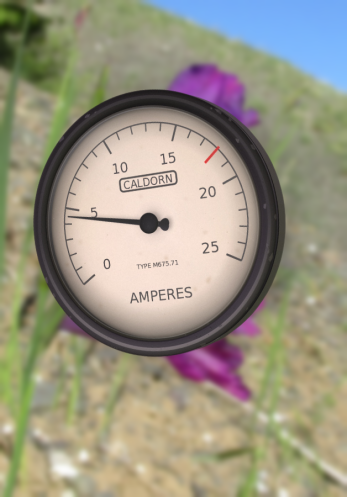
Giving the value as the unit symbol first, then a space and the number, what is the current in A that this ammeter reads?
A 4.5
